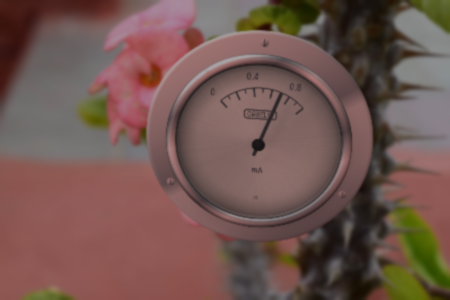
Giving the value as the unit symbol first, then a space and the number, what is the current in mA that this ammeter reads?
mA 0.7
